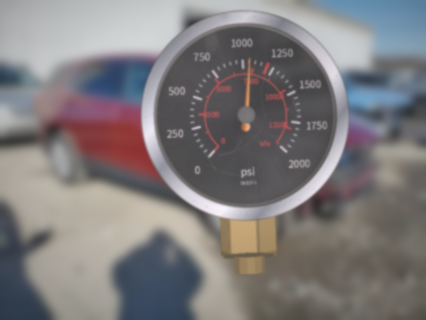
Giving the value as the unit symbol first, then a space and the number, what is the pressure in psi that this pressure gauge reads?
psi 1050
